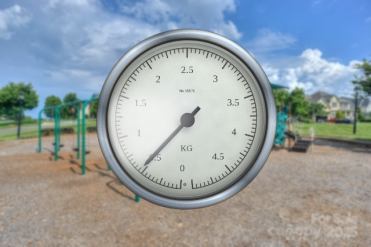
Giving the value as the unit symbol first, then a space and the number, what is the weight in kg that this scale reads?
kg 0.55
